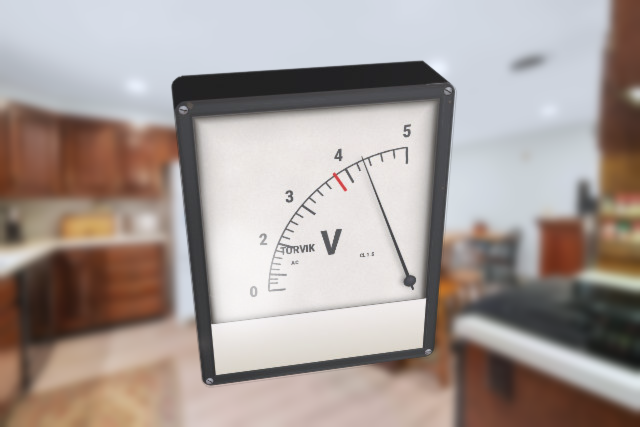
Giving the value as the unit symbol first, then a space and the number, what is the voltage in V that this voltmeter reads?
V 4.3
